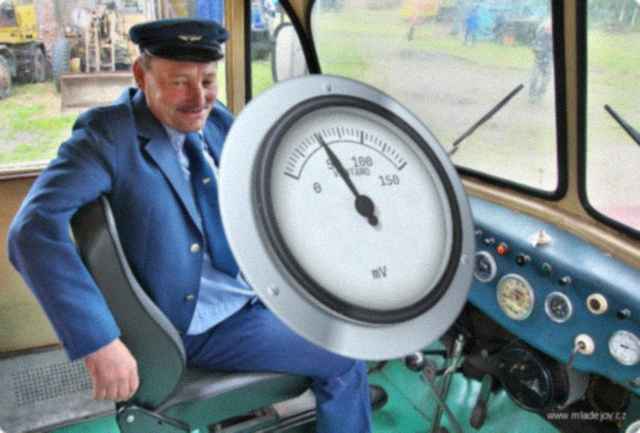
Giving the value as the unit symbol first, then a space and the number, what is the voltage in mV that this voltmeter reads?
mV 50
